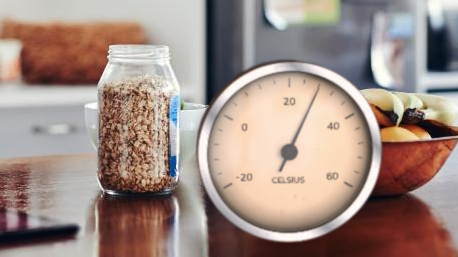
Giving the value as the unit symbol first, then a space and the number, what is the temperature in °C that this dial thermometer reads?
°C 28
